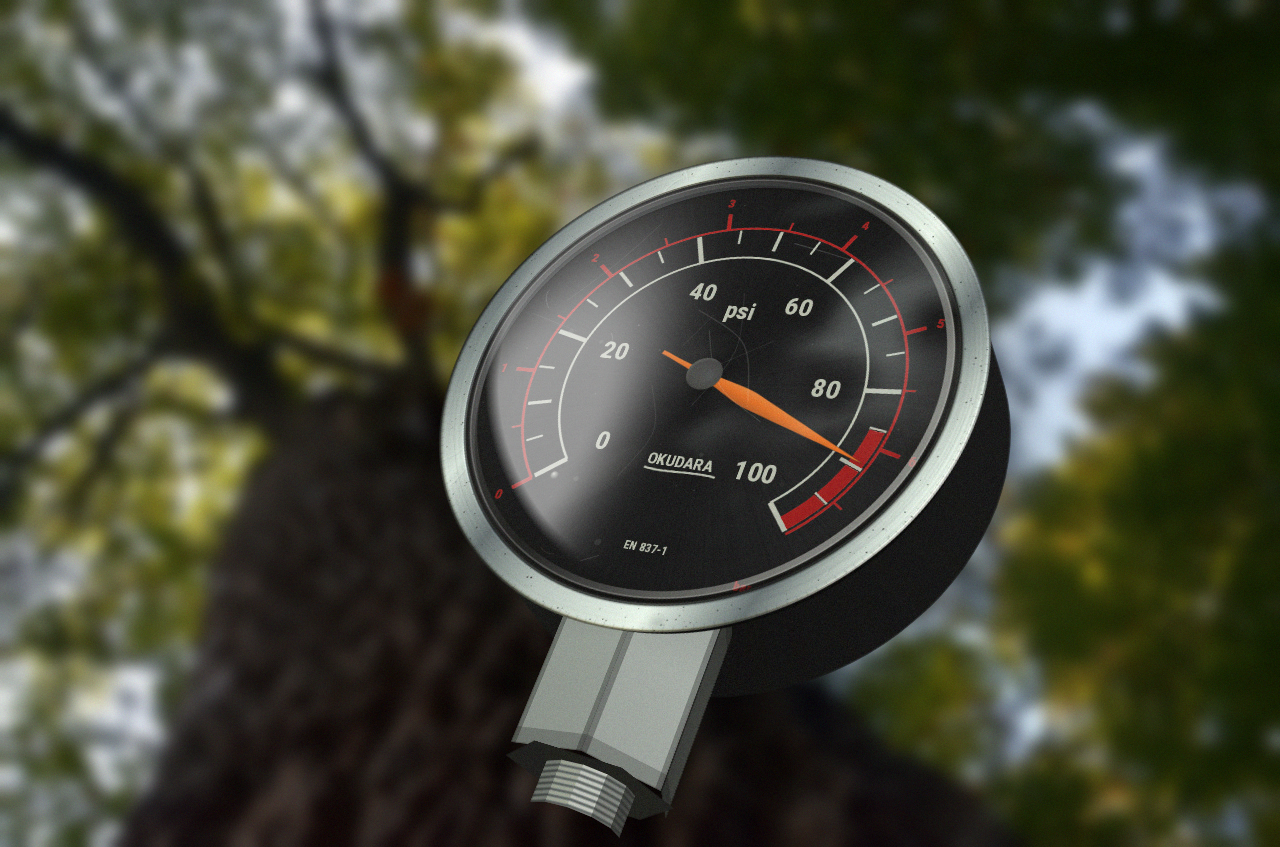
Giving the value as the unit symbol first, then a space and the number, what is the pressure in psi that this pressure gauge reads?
psi 90
